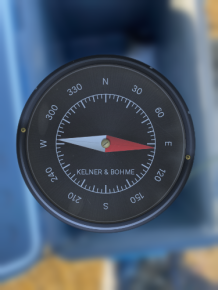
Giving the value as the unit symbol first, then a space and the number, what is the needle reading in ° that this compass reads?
° 95
